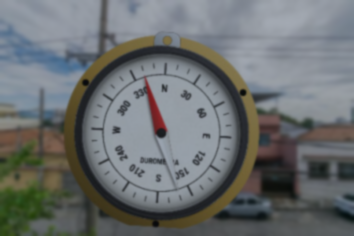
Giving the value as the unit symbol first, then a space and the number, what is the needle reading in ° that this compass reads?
° 340
